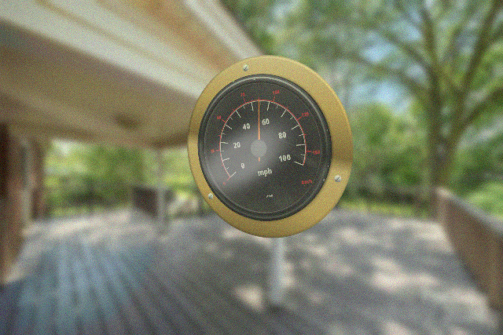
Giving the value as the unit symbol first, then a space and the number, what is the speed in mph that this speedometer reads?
mph 55
